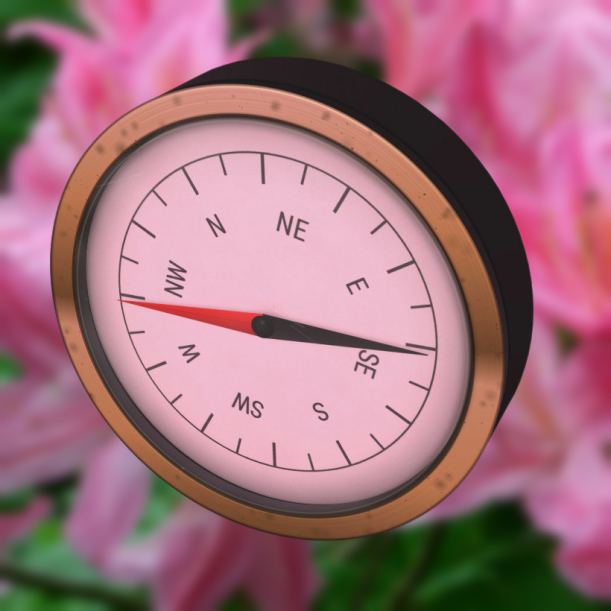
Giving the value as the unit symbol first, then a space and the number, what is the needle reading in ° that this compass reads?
° 300
